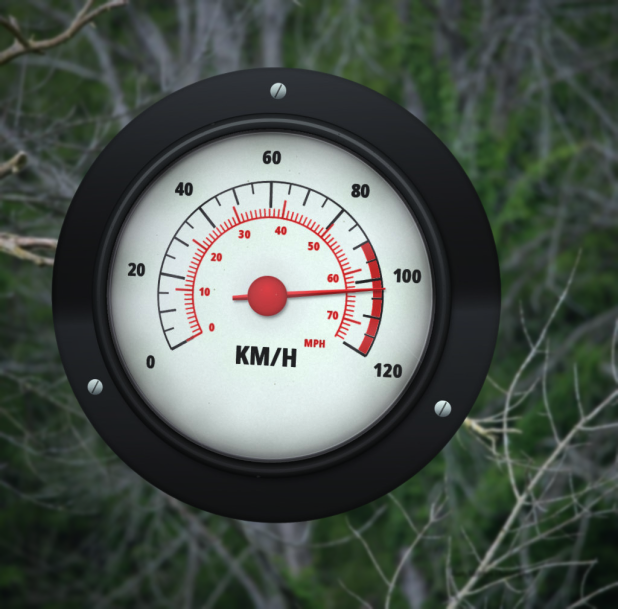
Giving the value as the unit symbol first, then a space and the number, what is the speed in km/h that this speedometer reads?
km/h 102.5
